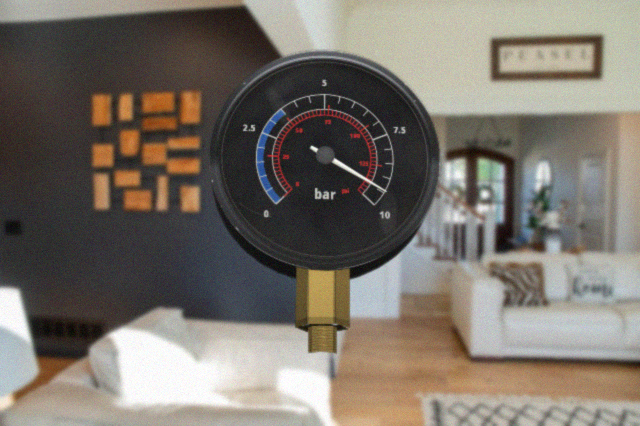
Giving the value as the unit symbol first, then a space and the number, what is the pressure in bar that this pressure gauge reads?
bar 9.5
